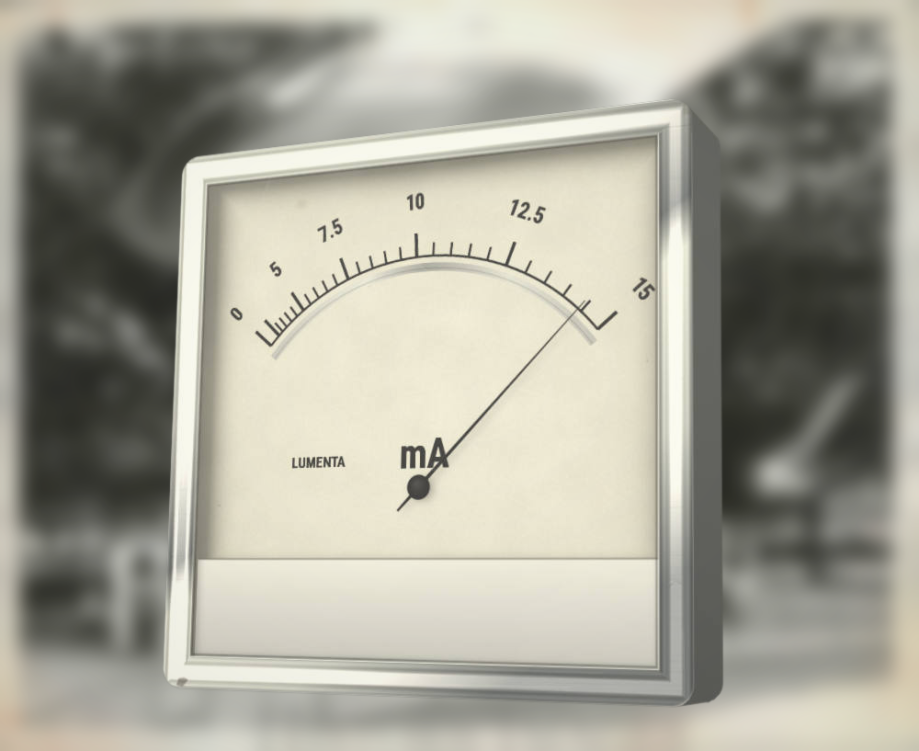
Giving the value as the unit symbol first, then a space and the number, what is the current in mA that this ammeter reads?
mA 14.5
